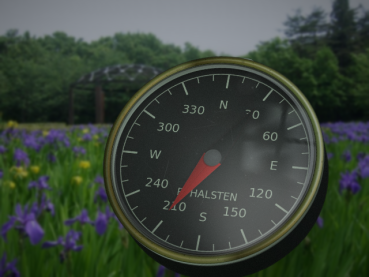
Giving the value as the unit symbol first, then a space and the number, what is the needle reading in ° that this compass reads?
° 210
